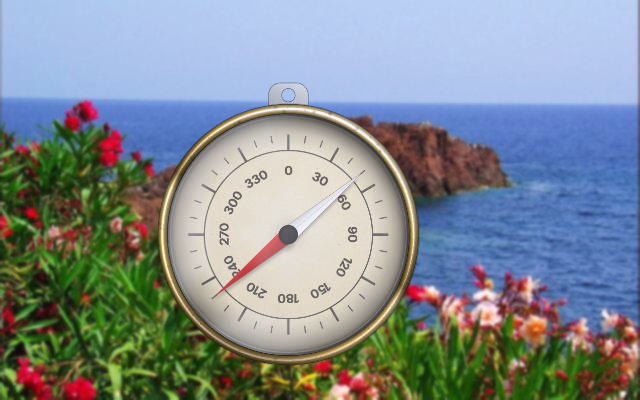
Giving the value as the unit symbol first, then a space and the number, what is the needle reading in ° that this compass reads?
° 230
